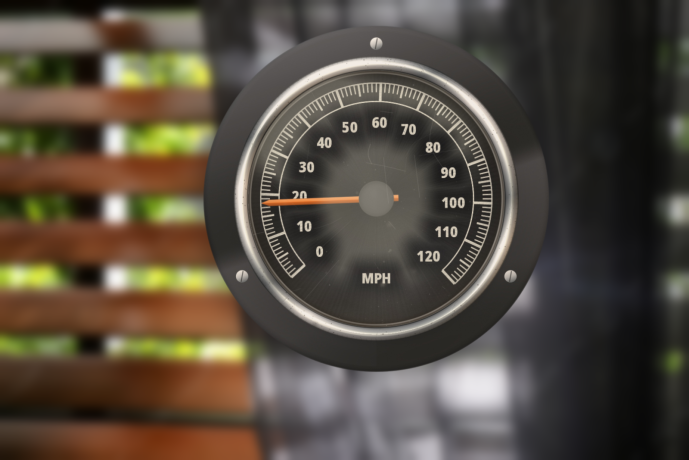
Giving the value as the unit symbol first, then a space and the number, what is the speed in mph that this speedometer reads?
mph 18
